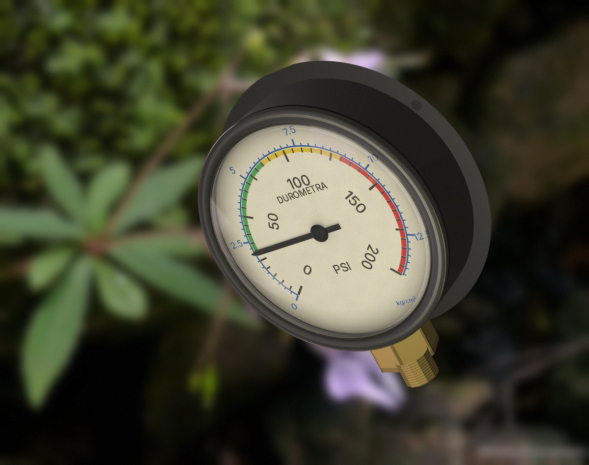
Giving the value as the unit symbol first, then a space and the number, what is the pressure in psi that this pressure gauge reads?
psi 30
